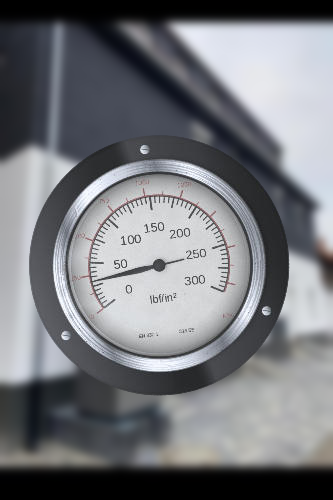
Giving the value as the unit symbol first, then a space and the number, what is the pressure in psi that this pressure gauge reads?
psi 30
